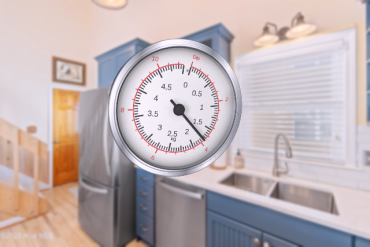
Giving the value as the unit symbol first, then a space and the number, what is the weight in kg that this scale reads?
kg 1.75
